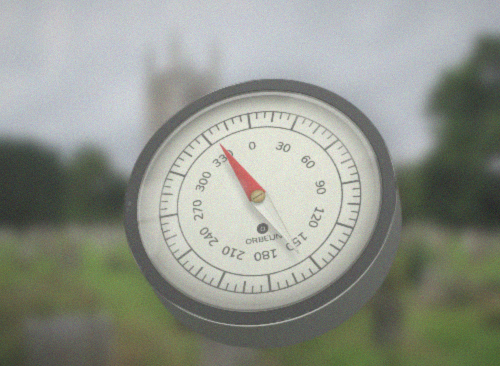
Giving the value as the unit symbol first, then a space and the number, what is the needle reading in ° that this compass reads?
° 335
